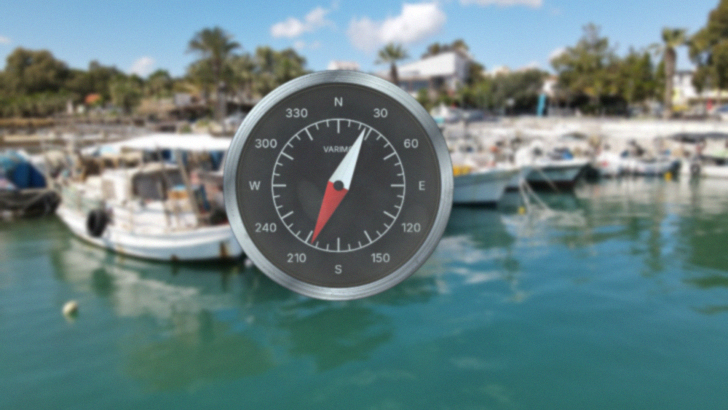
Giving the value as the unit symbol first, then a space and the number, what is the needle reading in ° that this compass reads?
° 205
